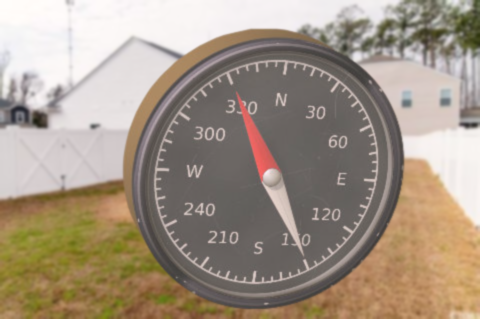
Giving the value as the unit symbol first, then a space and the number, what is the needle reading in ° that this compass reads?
° 330
